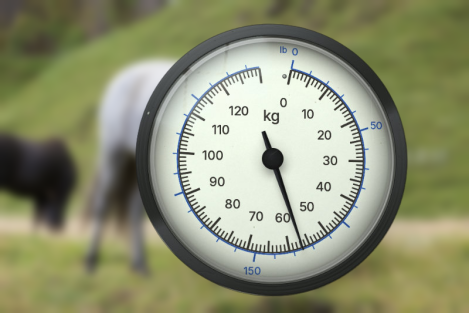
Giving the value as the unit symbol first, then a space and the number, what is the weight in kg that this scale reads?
kg 57
